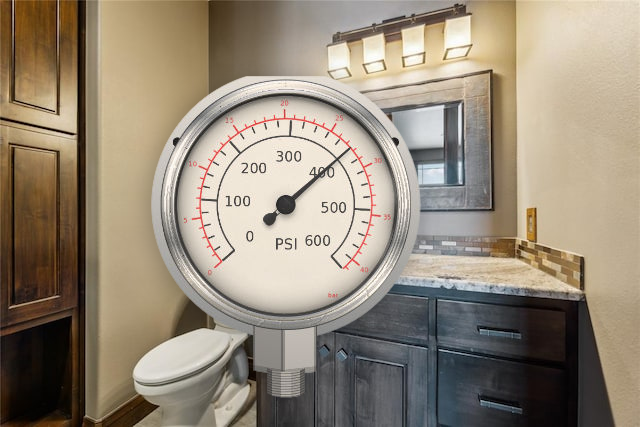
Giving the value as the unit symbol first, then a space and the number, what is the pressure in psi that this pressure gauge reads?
psi 400
